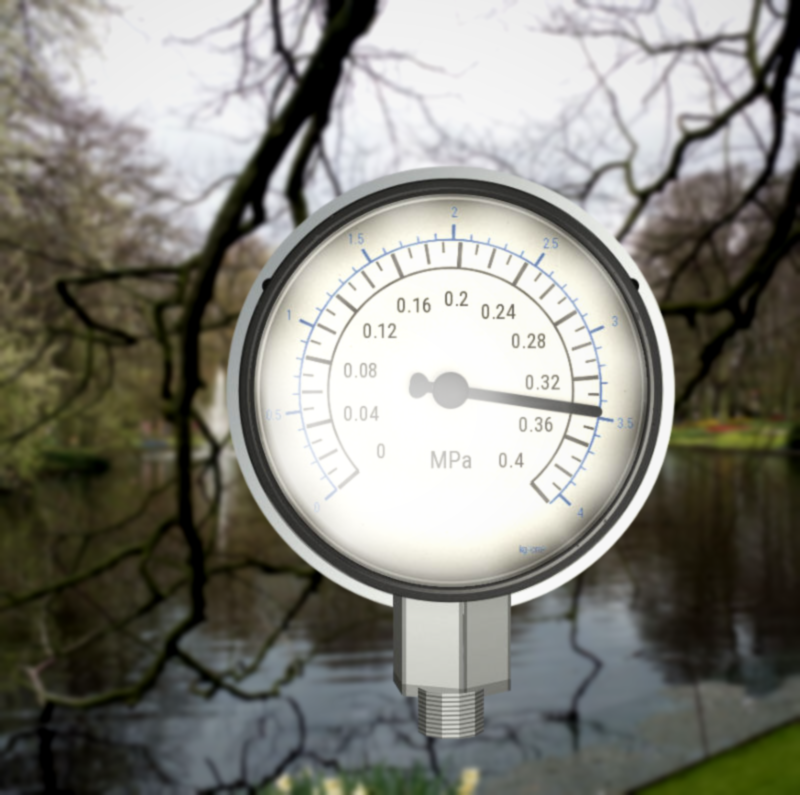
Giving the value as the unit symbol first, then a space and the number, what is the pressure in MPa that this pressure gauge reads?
MPa 0.34
